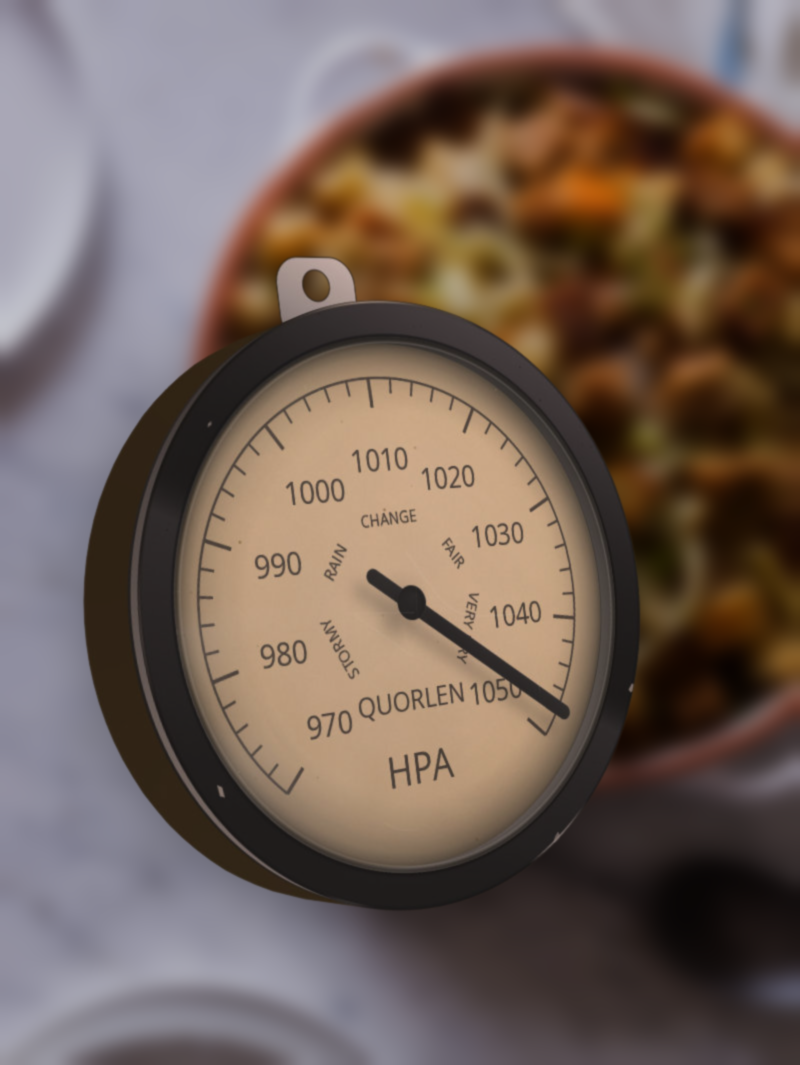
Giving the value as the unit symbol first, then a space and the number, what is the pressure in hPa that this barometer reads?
hPa 1048
